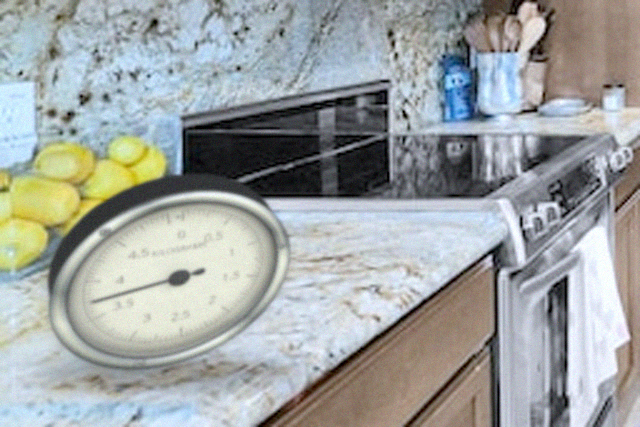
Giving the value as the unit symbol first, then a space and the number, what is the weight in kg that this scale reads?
kg 3.75
